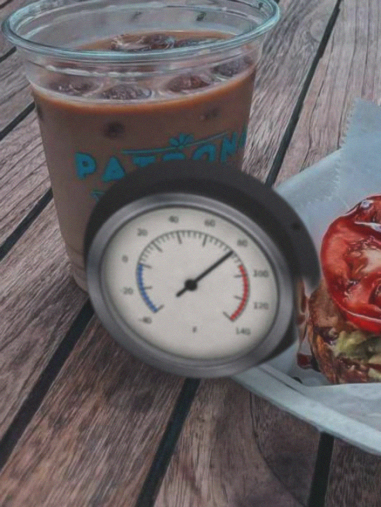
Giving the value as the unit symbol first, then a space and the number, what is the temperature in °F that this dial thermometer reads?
°F 80
